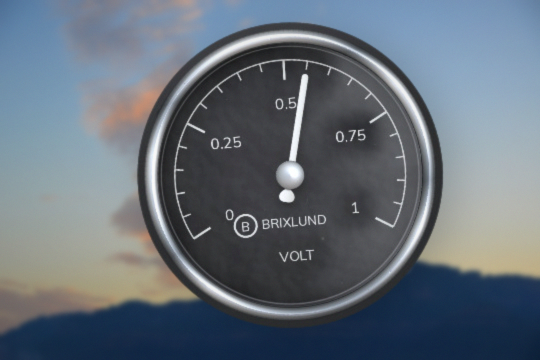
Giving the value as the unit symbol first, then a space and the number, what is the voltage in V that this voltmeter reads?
V 0.55
